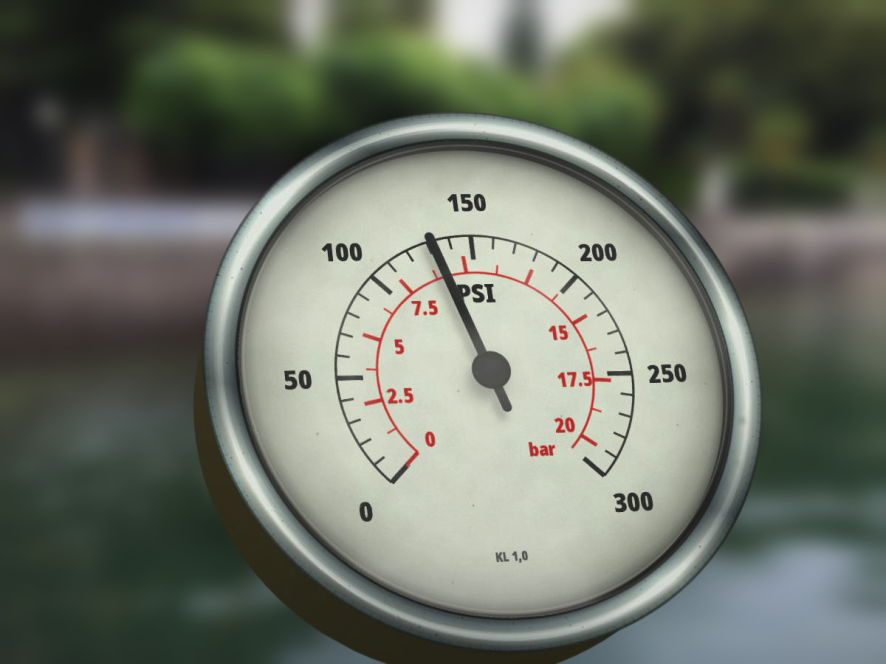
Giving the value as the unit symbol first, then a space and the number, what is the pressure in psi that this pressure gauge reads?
psi 130
